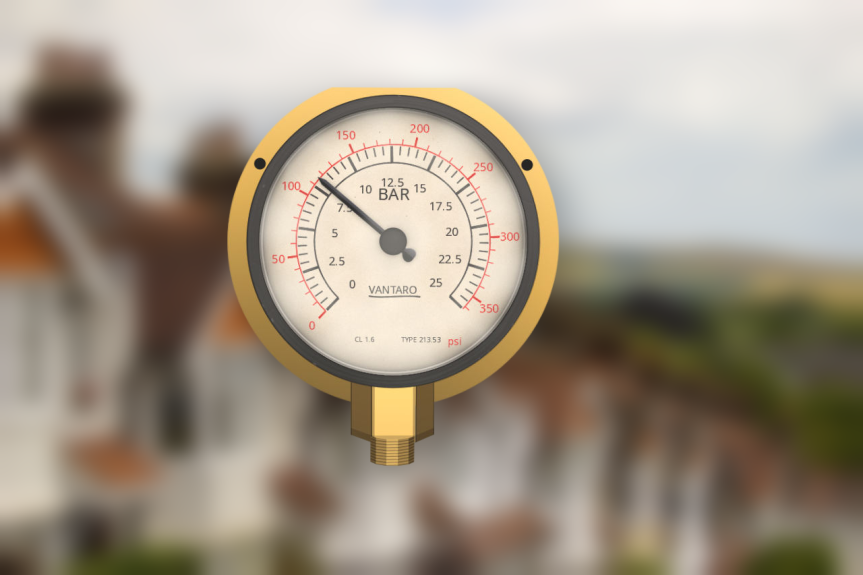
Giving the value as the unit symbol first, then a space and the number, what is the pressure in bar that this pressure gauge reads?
bar 8
